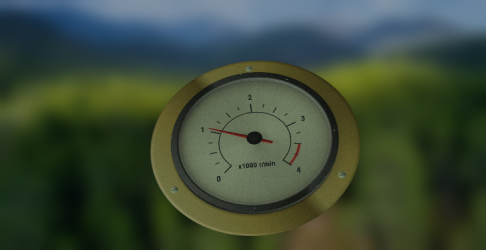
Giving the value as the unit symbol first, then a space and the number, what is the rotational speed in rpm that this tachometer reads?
rpm 1000
